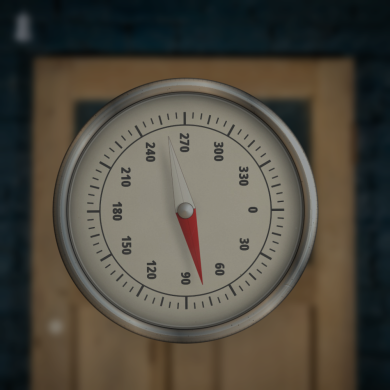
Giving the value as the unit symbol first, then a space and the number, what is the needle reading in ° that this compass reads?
° 77.5
